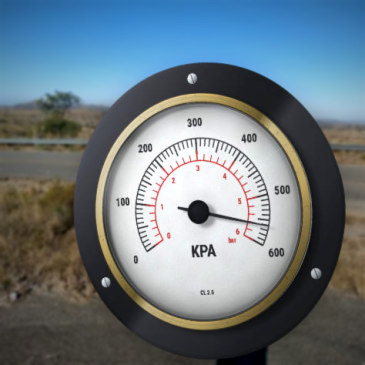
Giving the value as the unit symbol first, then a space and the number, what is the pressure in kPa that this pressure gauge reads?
kPa 560
